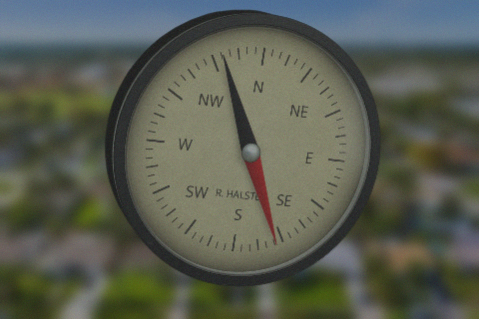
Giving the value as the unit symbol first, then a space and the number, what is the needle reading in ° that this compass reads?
° 155
